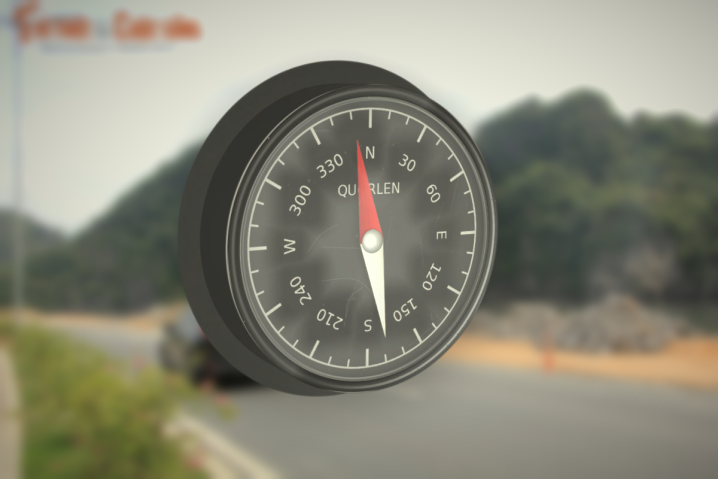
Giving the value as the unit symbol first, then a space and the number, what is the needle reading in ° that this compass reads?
° 350
